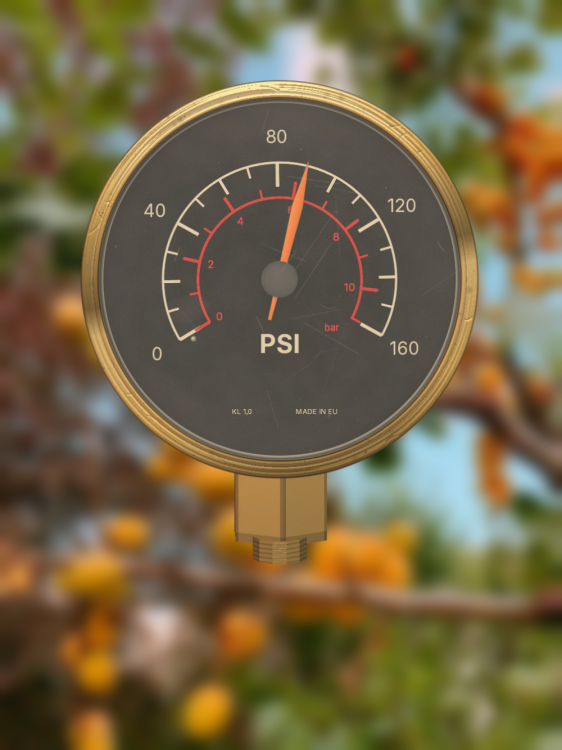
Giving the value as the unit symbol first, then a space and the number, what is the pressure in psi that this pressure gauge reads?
psi 90
